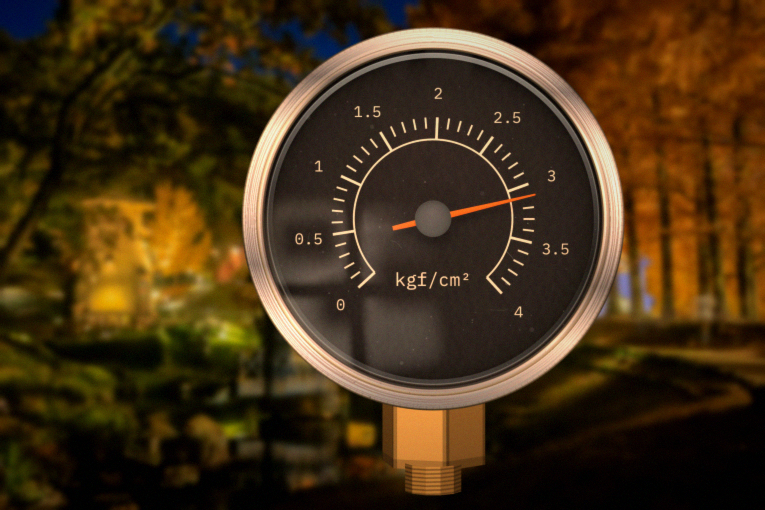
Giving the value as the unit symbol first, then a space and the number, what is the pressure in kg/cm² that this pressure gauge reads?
kg/cm² 3.1
